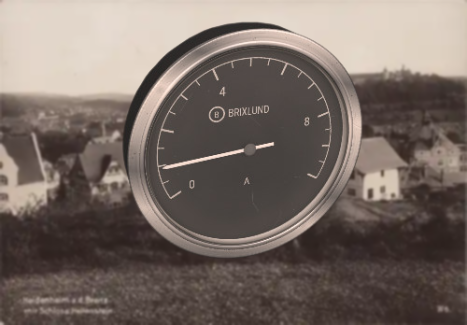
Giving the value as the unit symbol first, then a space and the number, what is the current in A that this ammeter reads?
A 1
